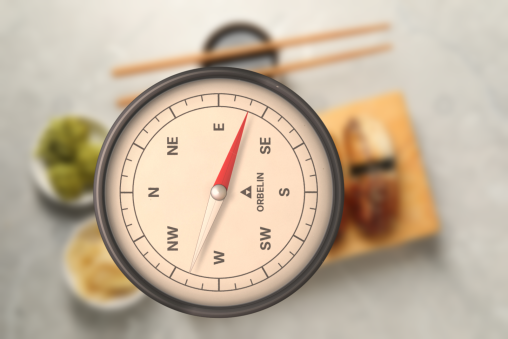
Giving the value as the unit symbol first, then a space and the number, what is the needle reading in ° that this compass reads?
° 110
